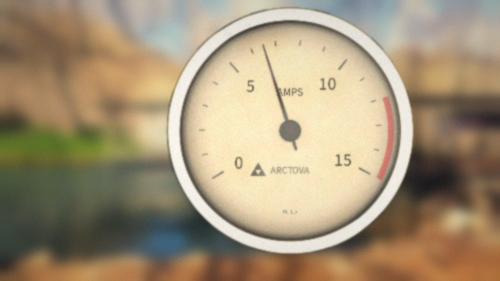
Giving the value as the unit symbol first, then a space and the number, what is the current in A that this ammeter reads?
A 6.5
